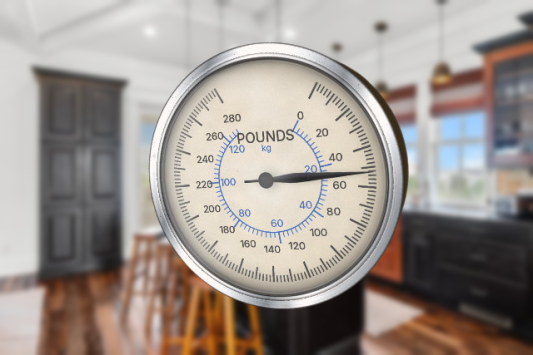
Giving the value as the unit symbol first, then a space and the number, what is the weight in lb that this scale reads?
lb 52
